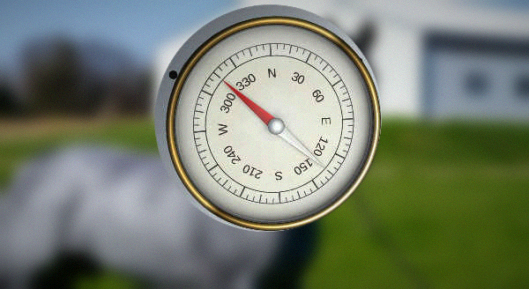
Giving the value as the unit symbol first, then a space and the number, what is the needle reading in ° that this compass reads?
° 315
